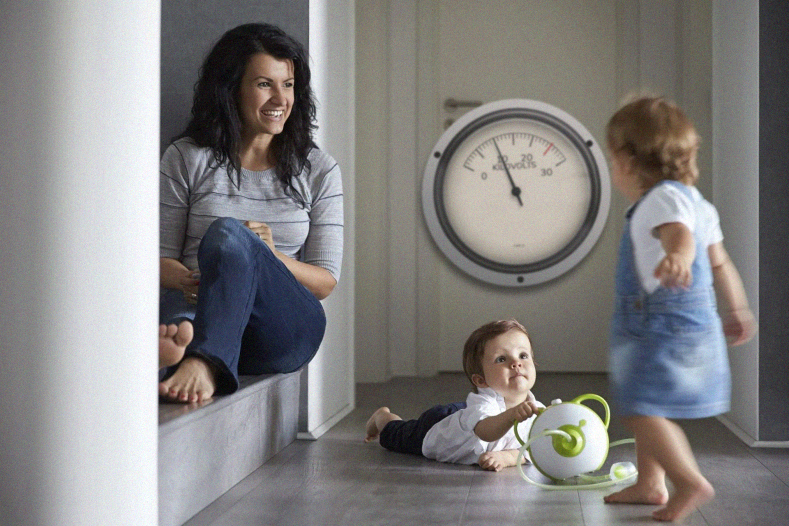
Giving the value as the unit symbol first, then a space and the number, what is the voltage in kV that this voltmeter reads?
kV 10
